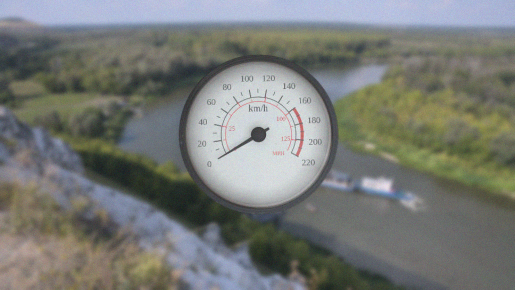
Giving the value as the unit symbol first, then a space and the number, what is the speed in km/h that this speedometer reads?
km/h 0
